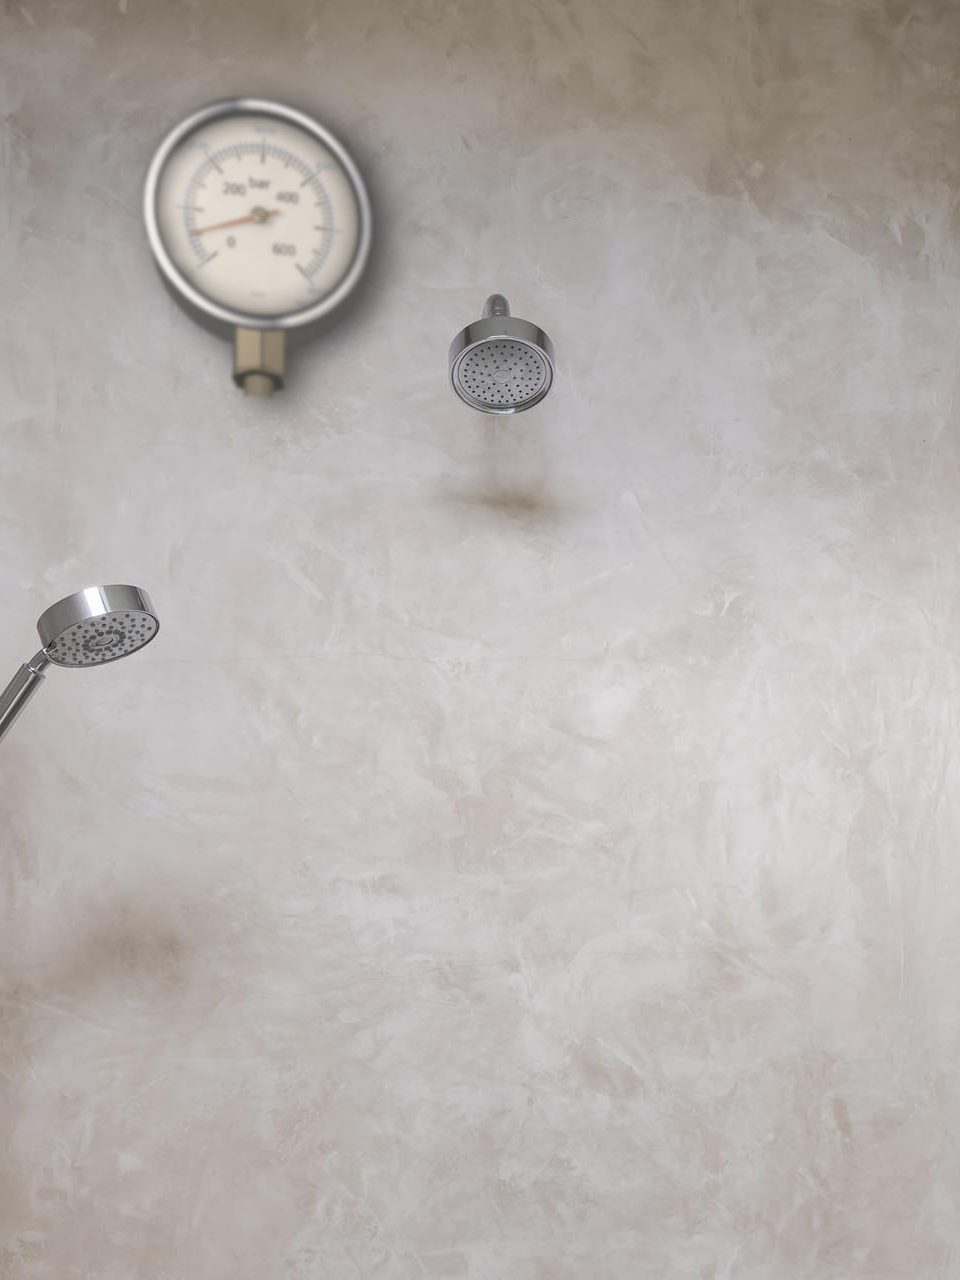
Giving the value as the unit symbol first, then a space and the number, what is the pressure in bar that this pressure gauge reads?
bar 50
